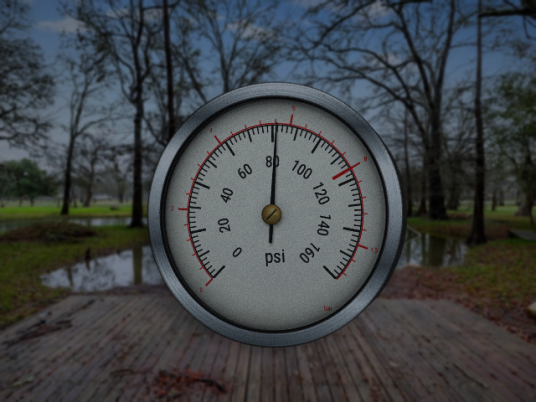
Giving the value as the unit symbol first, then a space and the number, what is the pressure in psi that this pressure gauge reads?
psi 82
